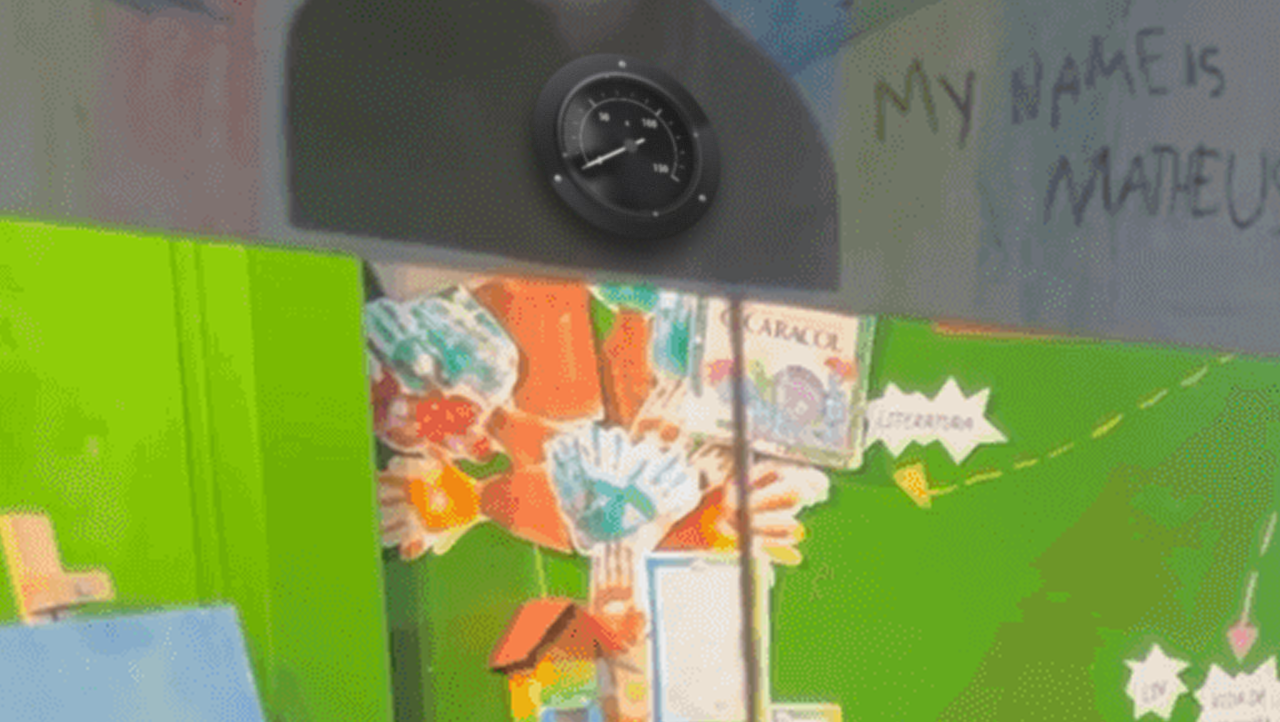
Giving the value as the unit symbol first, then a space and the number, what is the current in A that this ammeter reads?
A 0
